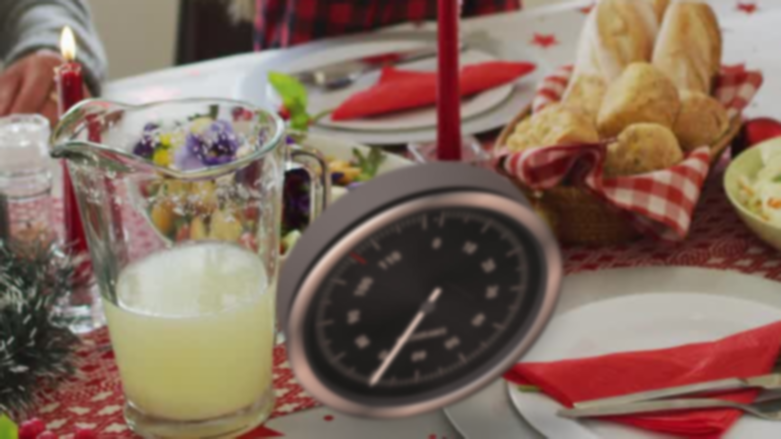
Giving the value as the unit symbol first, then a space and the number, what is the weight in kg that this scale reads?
kg 70
